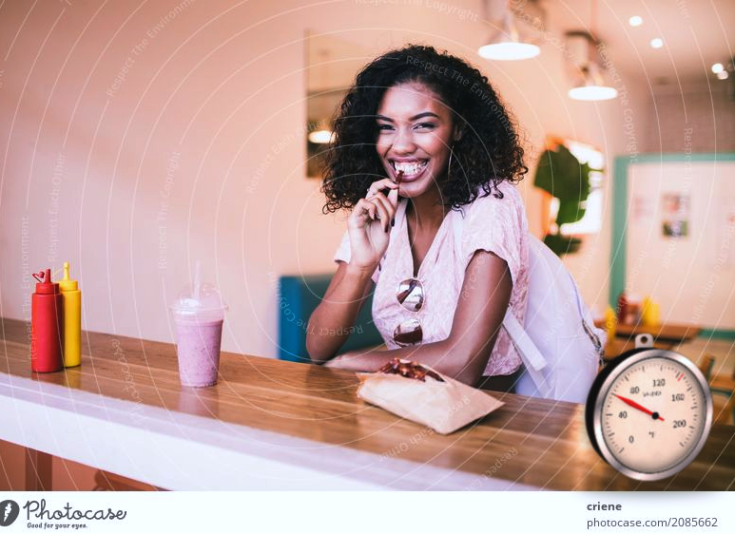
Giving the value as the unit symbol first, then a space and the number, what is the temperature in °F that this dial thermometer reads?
°F 60
